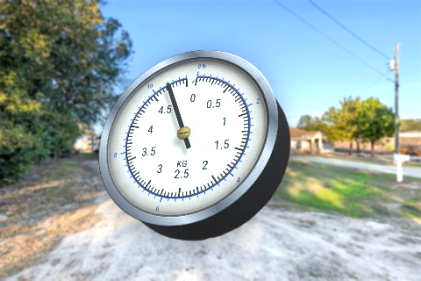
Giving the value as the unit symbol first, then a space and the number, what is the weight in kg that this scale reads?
kg 4.75
